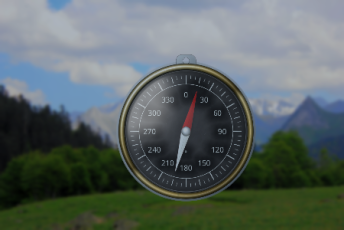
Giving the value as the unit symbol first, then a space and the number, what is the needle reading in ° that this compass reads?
° 15
